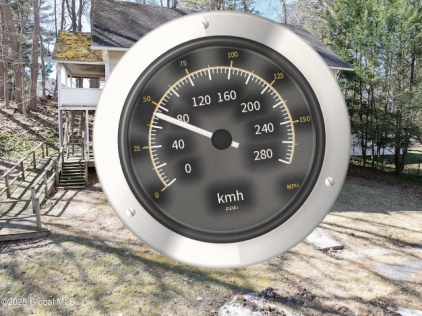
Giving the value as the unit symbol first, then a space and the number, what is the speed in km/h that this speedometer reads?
km/h 72
